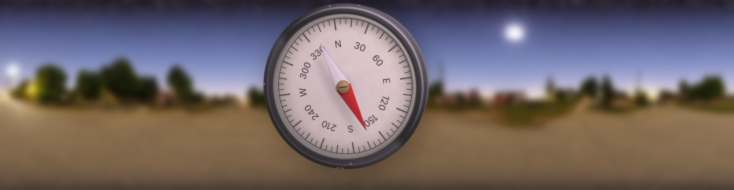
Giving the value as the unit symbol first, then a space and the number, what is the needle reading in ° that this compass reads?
° 160
